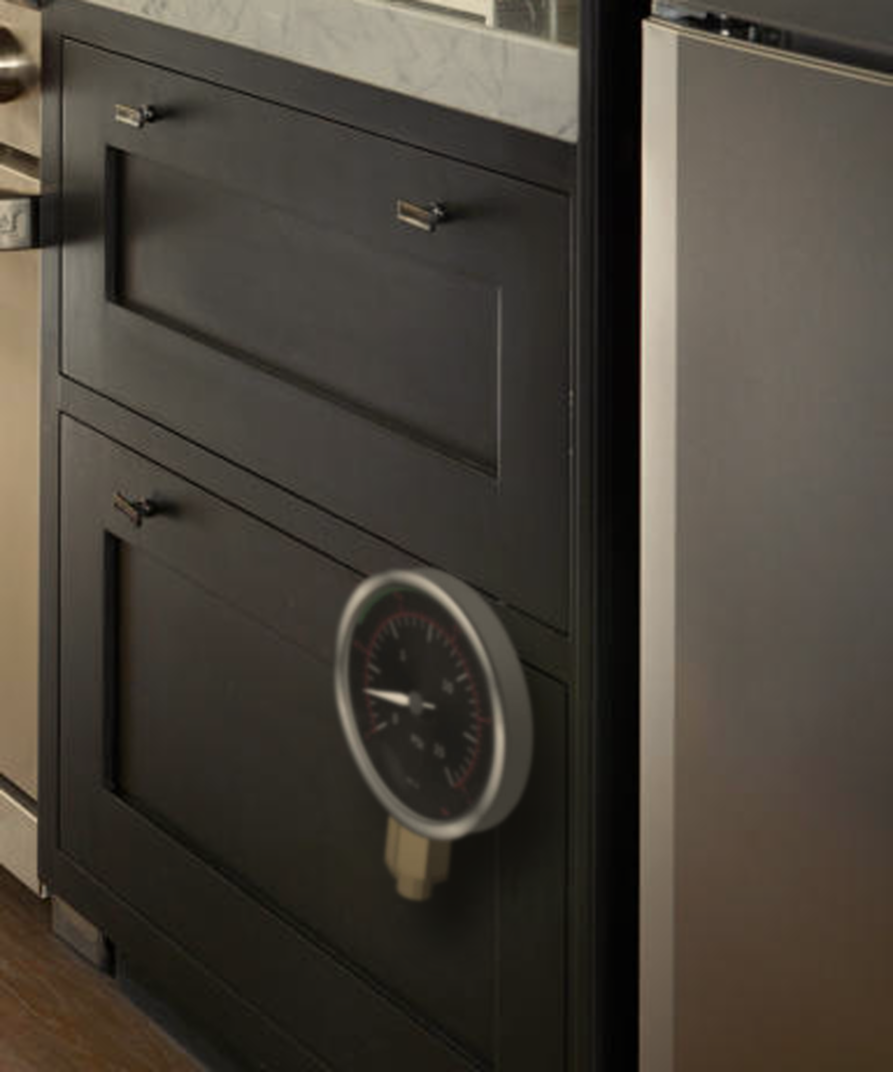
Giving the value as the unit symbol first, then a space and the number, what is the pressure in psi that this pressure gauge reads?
psi 1.5
